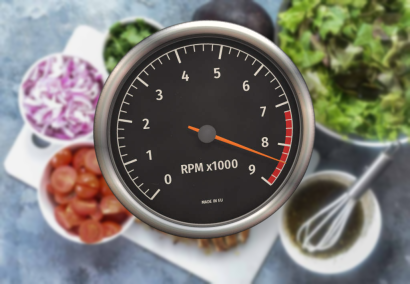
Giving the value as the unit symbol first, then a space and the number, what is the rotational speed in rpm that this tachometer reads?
rpm 8400
